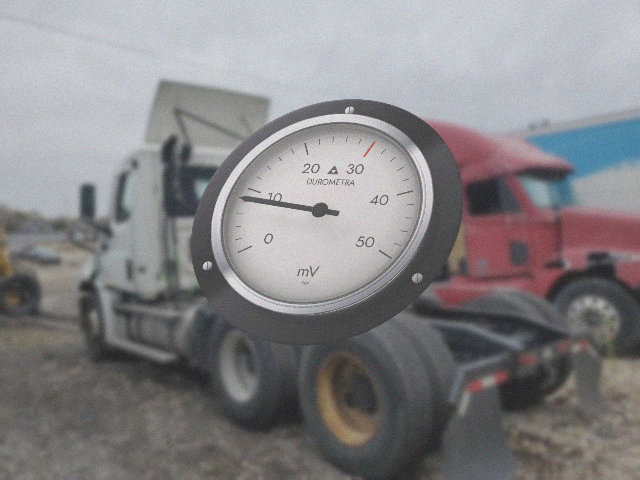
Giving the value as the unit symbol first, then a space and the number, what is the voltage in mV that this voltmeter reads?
mV 8
